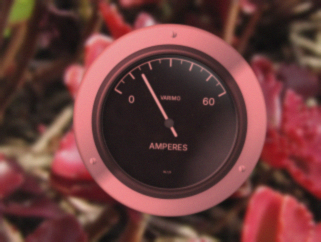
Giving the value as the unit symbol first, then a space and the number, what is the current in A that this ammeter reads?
A 15
